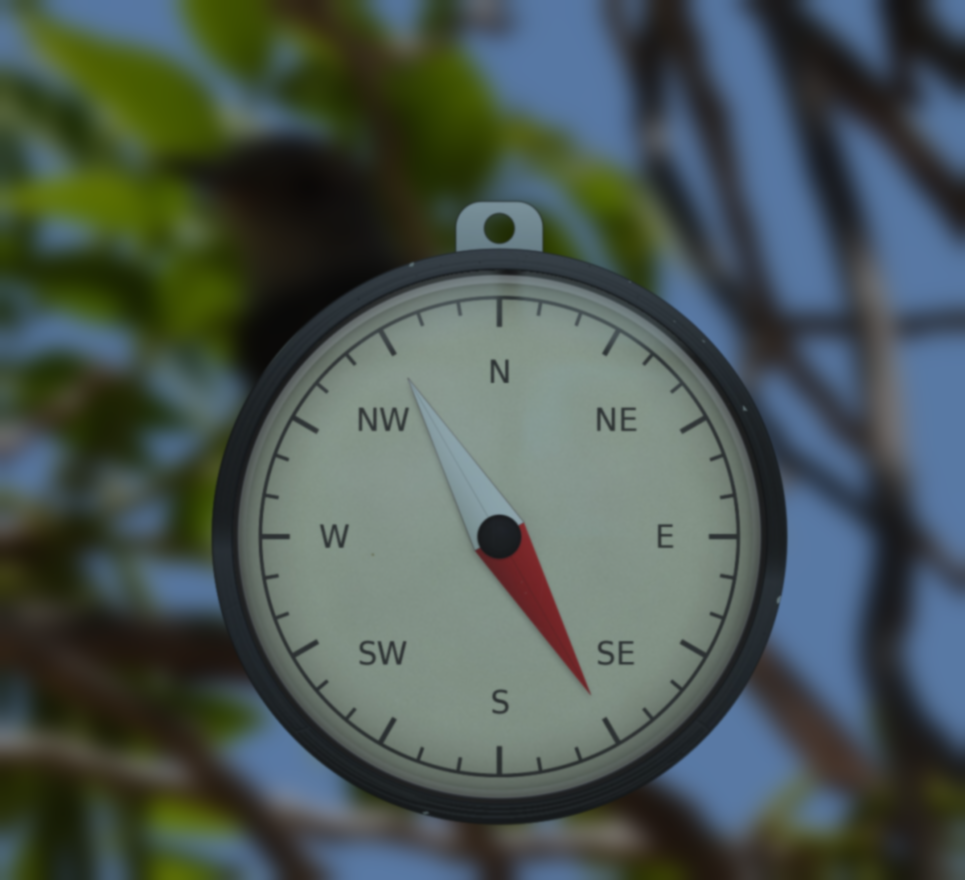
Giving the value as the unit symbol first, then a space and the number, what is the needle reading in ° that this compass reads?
° 150
